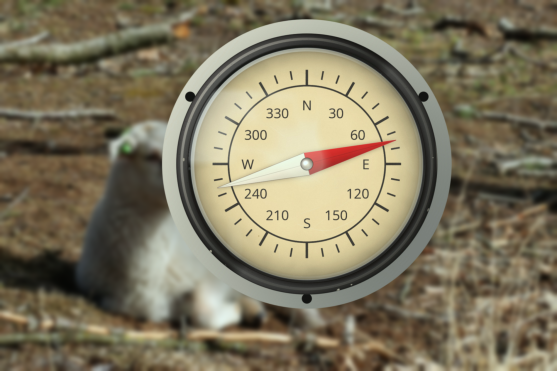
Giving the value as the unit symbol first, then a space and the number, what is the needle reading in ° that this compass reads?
° 75
